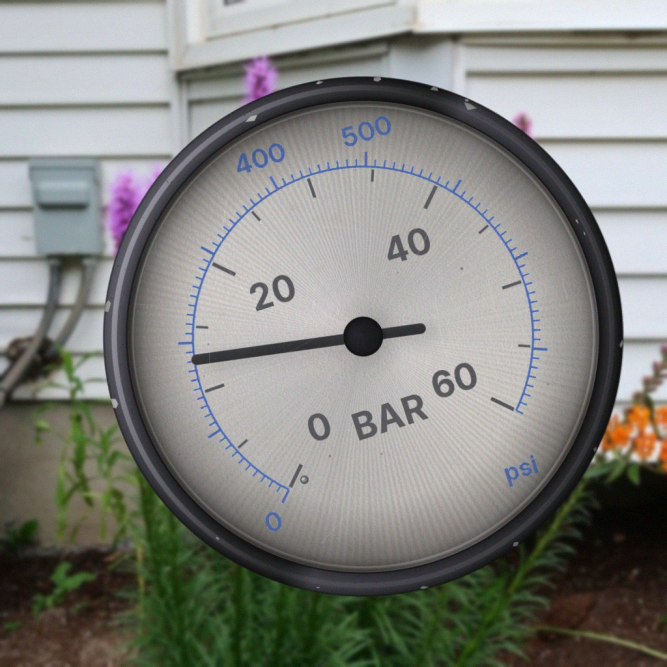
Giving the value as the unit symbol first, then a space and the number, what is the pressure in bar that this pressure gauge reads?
bar 12.5
